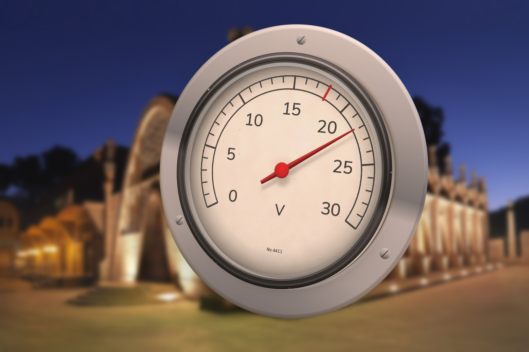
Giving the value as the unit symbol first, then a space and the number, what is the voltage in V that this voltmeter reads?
V 22
